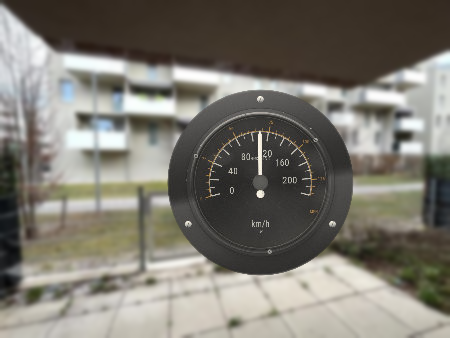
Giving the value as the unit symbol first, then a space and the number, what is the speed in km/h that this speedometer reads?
km/h 110
